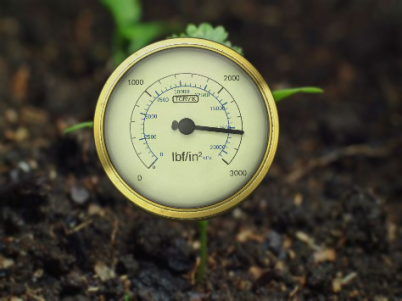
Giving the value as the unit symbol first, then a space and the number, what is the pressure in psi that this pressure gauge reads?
psi 2600
